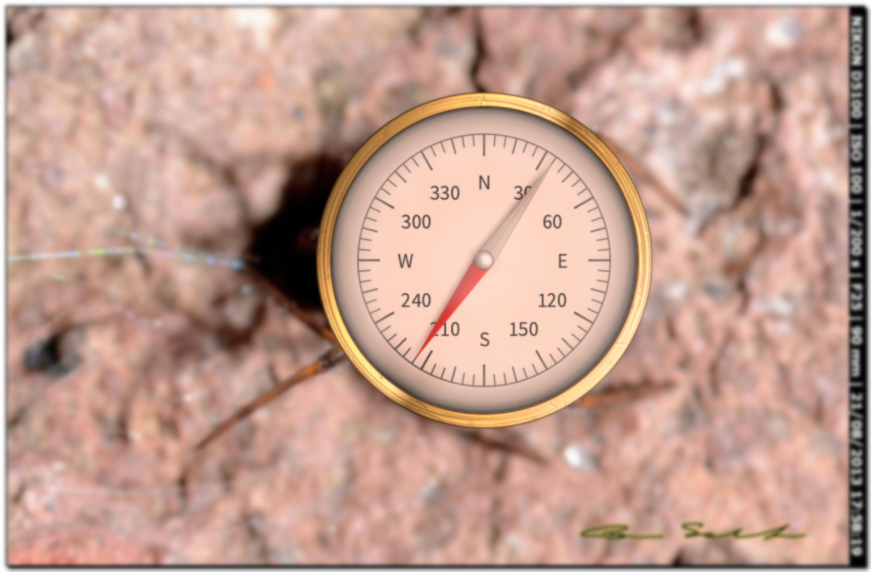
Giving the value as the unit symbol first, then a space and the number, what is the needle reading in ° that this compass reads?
° 215
